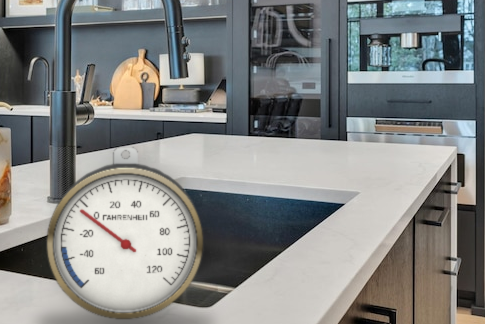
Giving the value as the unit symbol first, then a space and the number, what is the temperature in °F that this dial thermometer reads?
°F -4
